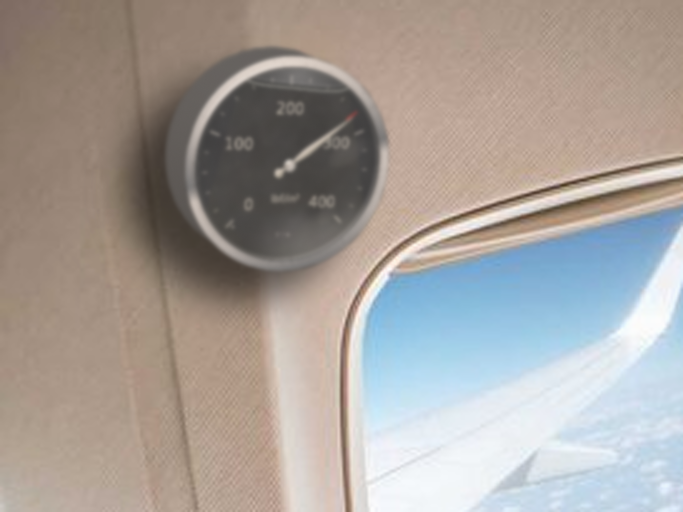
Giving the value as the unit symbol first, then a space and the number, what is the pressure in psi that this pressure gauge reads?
psi 280
